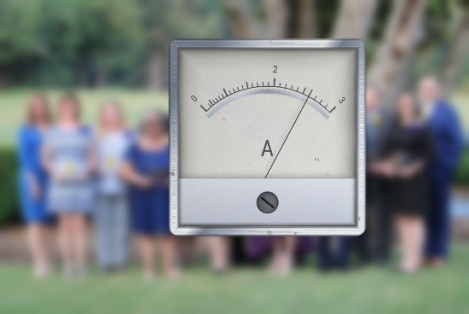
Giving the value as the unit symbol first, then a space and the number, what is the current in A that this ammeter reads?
A 2.6
